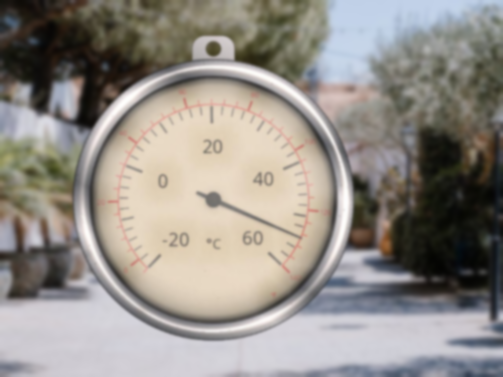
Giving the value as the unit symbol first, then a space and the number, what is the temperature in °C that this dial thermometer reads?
°C 54
